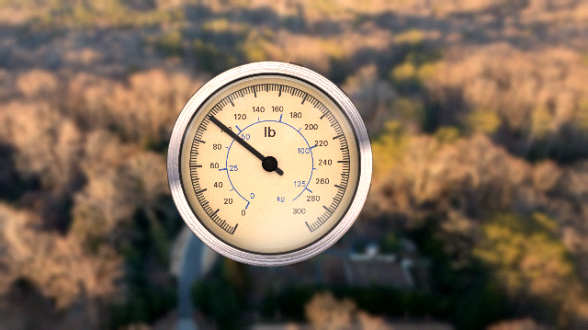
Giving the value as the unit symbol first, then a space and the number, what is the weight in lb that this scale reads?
lb 100
